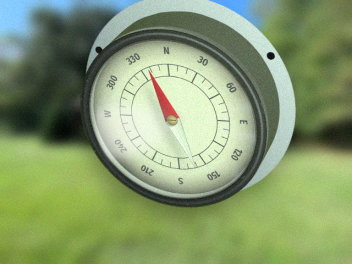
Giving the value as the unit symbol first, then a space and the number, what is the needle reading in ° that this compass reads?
° 340
